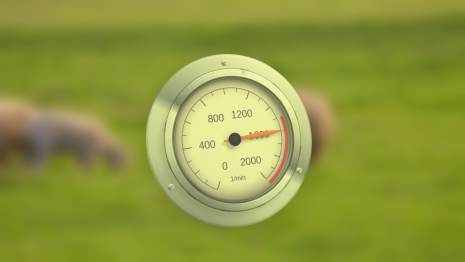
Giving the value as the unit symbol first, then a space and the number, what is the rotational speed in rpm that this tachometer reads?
rpm 1600
